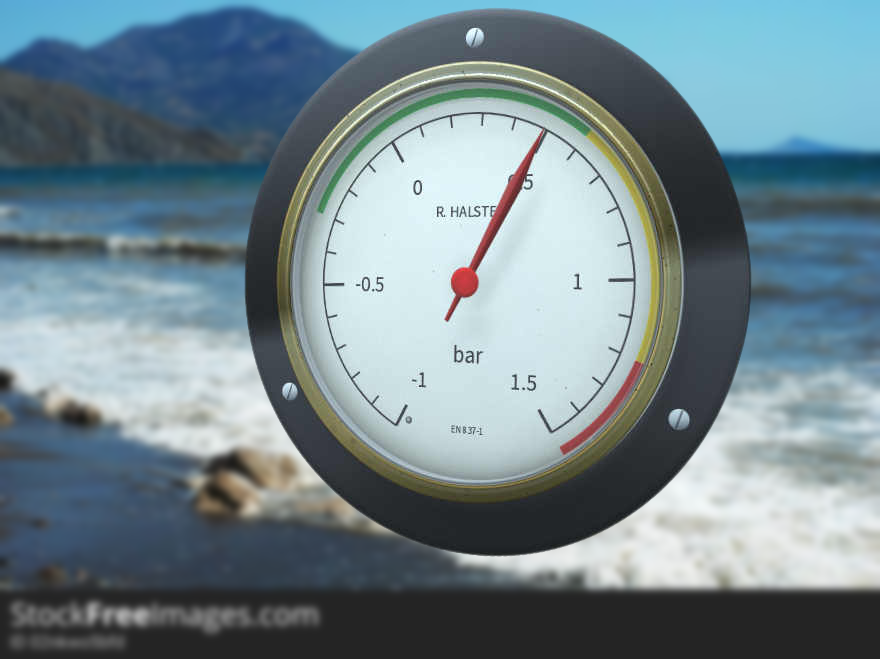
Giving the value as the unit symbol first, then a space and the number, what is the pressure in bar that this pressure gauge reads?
bar 0.5
